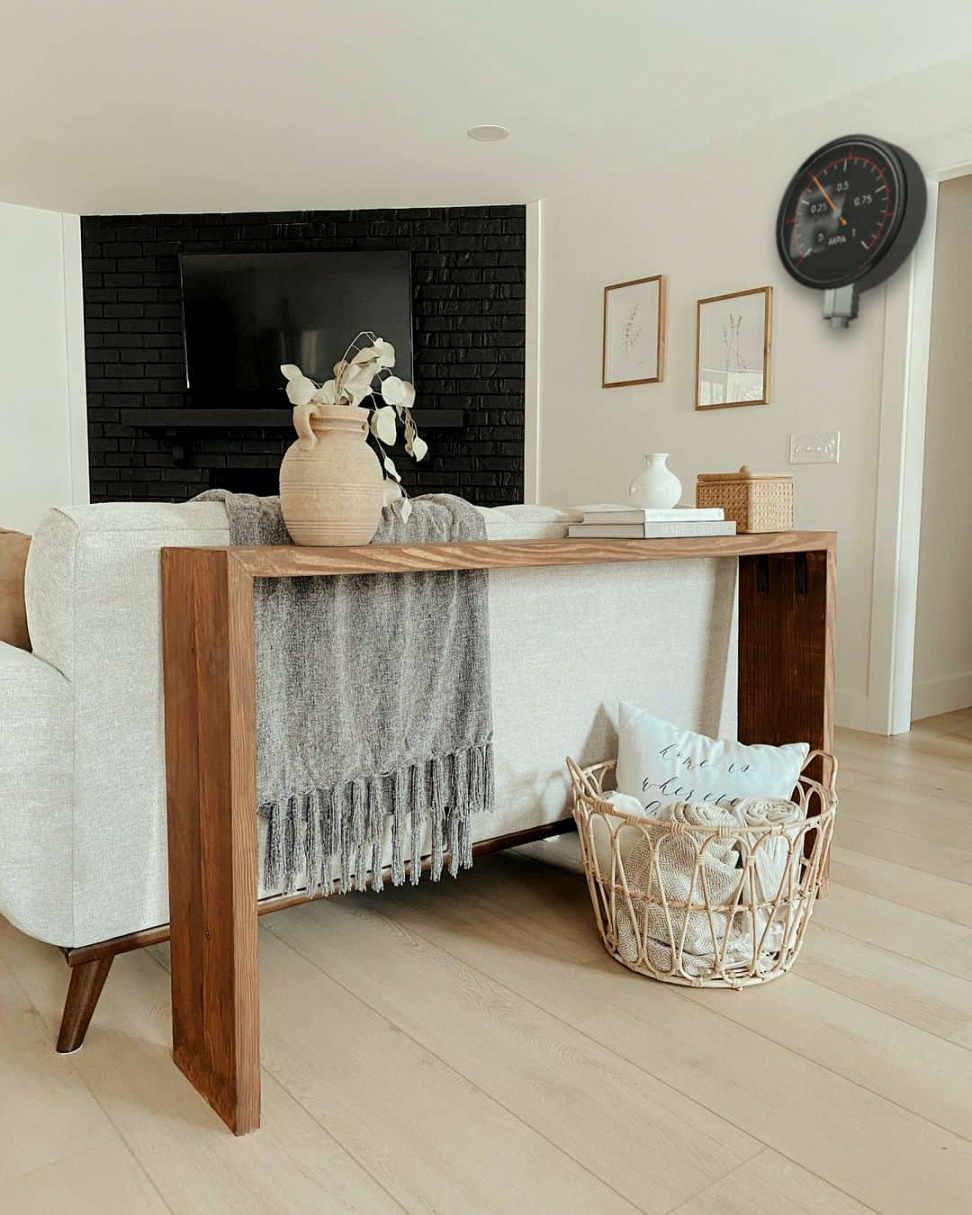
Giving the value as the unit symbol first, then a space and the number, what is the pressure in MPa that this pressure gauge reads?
MPa 0.35
